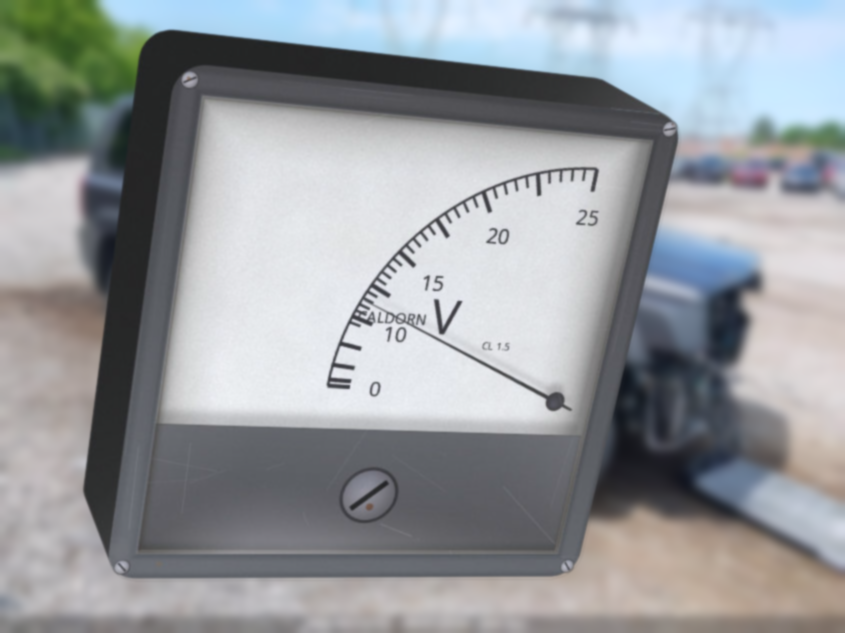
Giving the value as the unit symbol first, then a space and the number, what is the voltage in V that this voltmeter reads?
V 11.5
